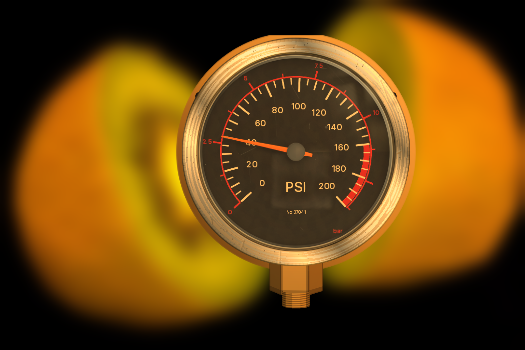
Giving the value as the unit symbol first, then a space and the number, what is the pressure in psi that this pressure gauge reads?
psi 40
